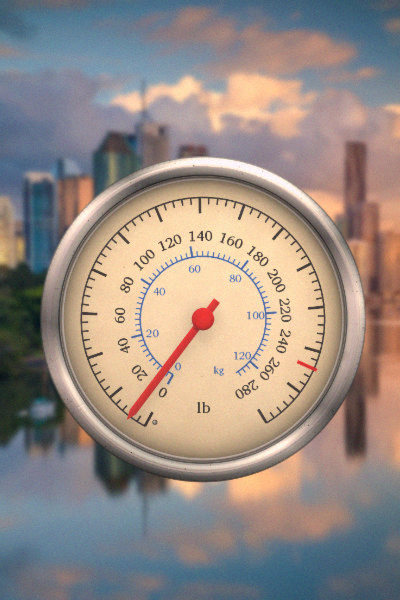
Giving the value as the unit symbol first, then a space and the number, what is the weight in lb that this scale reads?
lb 8
